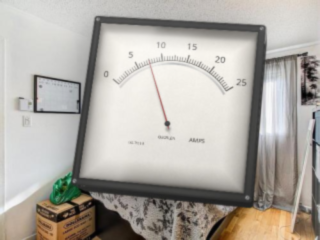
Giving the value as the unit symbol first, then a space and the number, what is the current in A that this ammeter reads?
A 7.5
